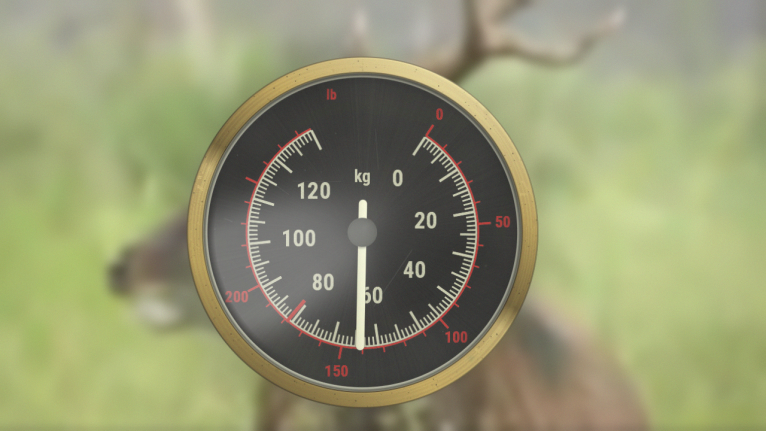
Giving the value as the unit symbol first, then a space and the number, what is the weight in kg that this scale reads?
kg 64
